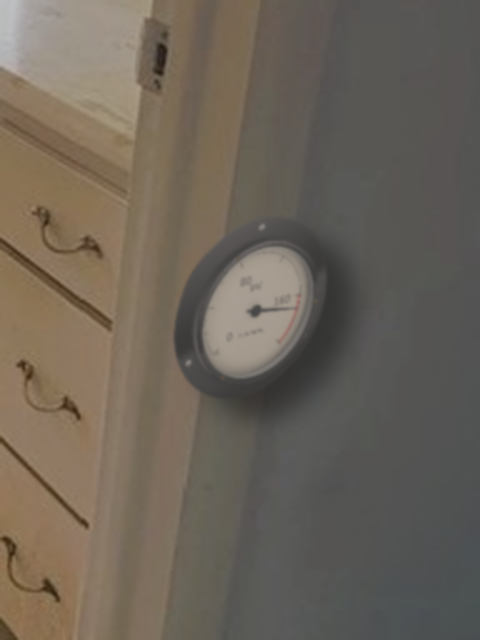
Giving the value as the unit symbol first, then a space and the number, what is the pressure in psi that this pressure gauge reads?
psi 170
